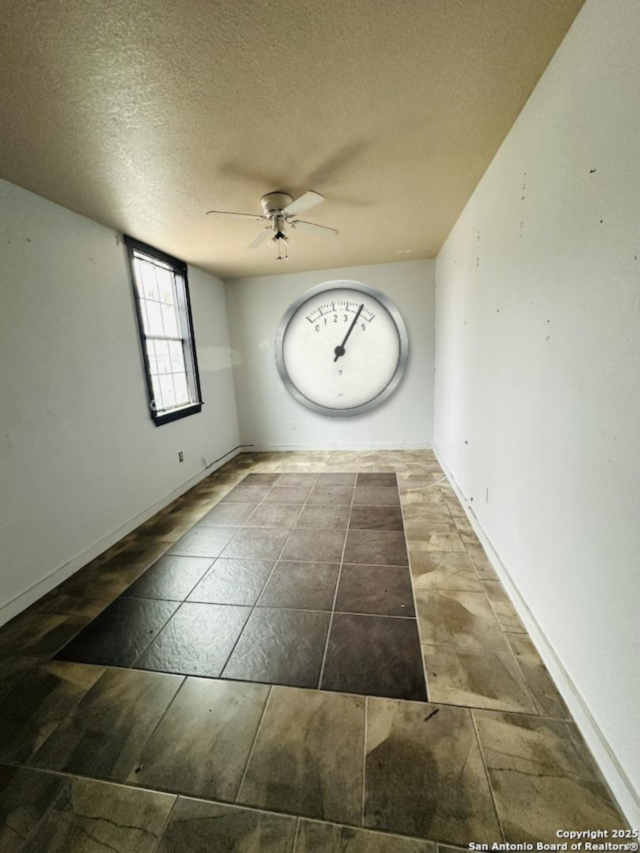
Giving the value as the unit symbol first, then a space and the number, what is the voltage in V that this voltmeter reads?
V 4
